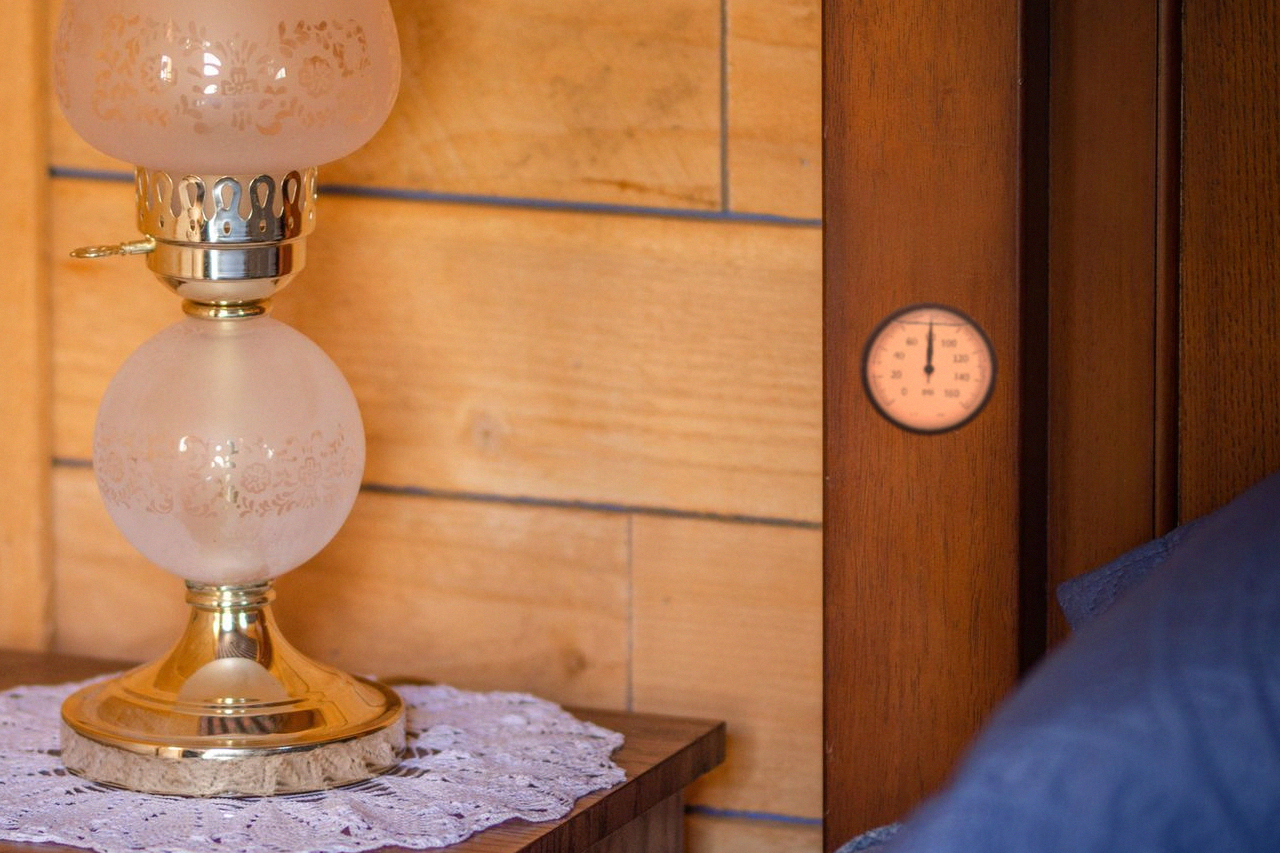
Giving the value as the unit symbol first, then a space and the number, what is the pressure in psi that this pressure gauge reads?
psi 80
